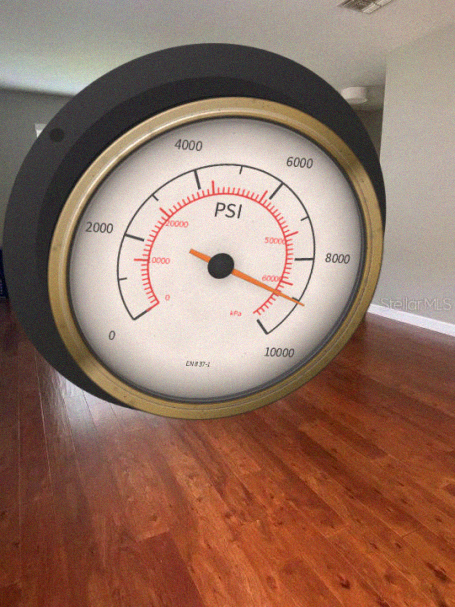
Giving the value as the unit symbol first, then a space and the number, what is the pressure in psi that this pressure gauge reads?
psi 9000
